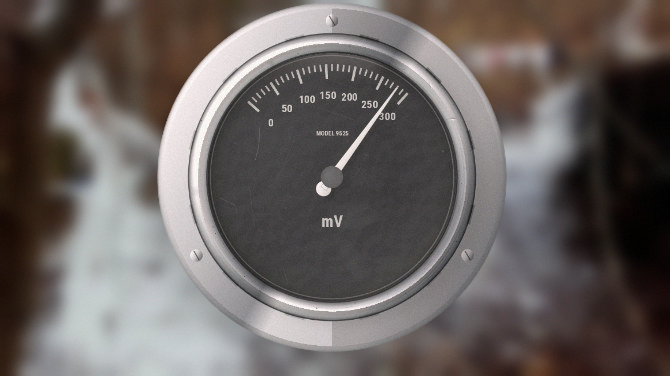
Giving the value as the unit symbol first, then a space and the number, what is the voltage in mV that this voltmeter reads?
mV 280
